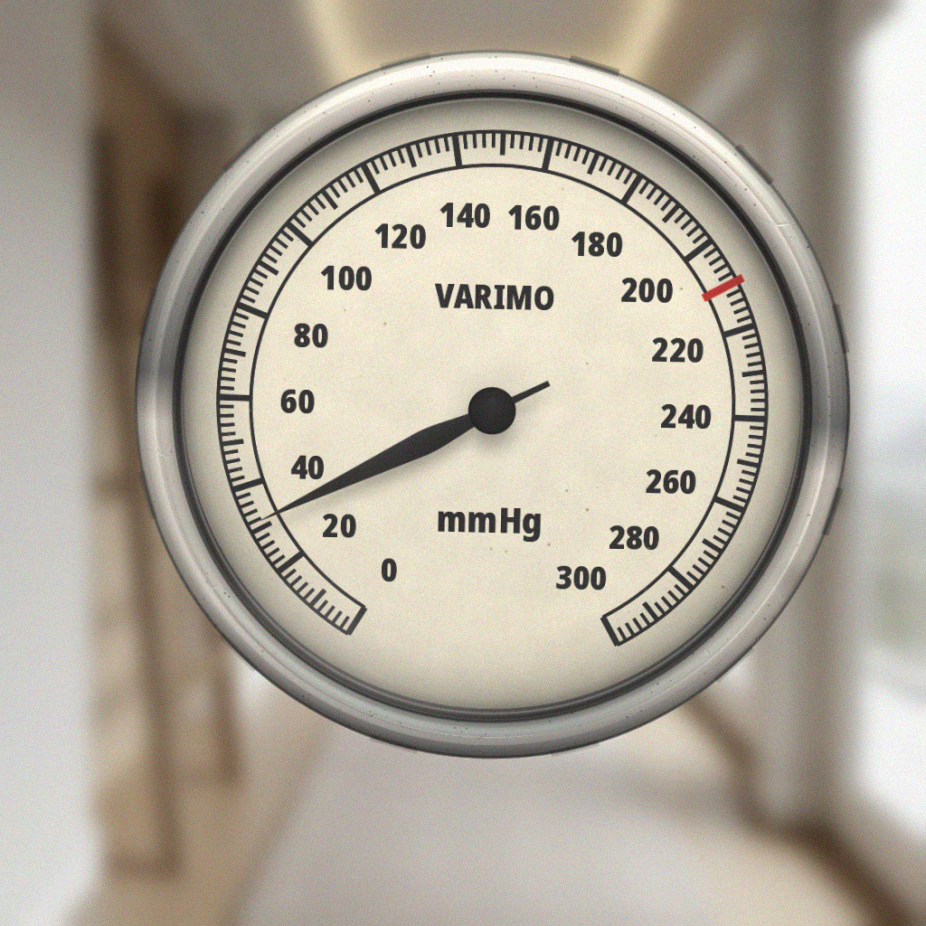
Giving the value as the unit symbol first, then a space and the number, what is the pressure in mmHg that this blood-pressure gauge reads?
mmHg 32
